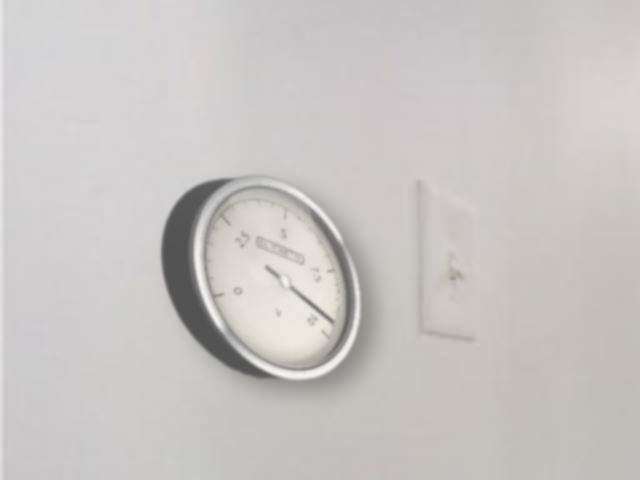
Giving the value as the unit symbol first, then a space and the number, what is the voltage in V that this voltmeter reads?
V 9.5
